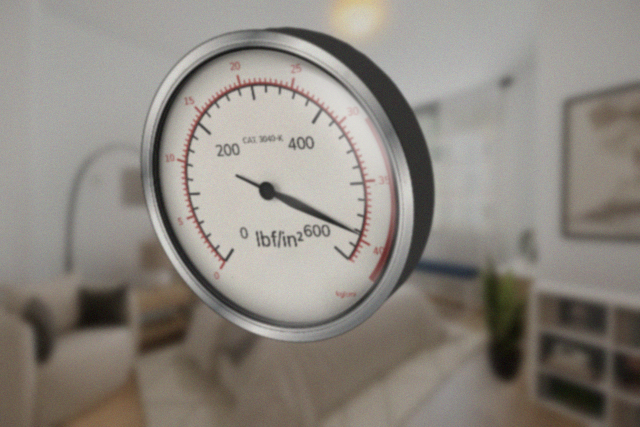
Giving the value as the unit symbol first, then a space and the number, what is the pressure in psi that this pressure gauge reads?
psi 560
